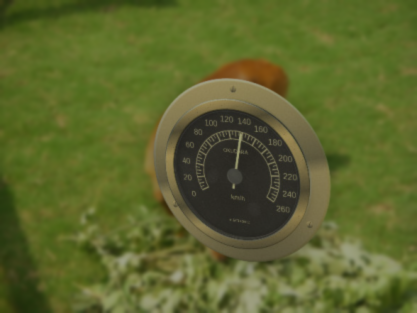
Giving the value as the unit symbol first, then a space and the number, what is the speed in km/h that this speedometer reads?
km/h 140
